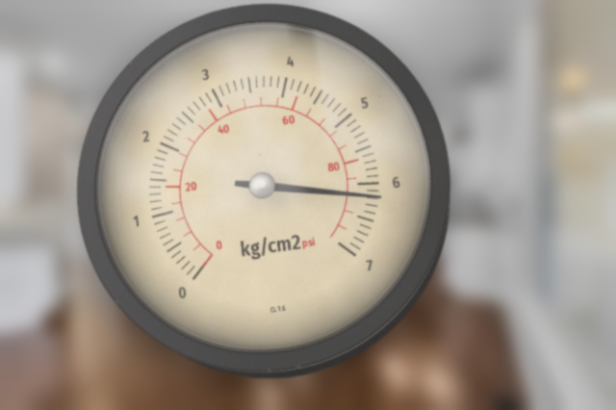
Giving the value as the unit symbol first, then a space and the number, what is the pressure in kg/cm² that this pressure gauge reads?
kg/cm² 6.2
